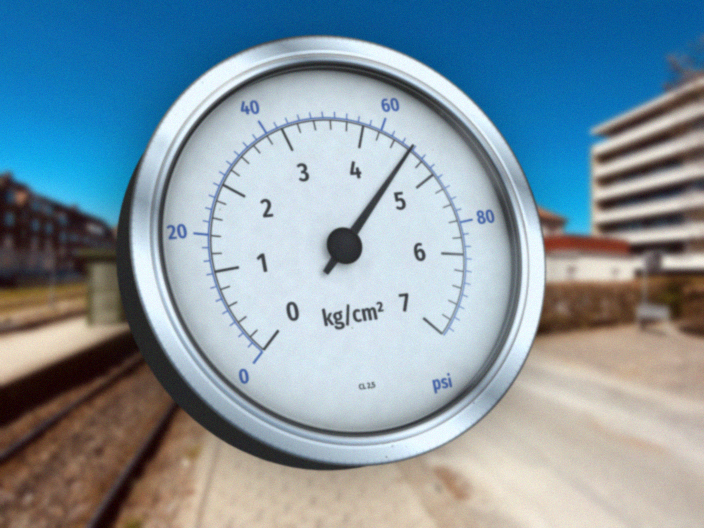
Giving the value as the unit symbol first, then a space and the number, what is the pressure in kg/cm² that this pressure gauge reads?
kg/cm² 4.6
